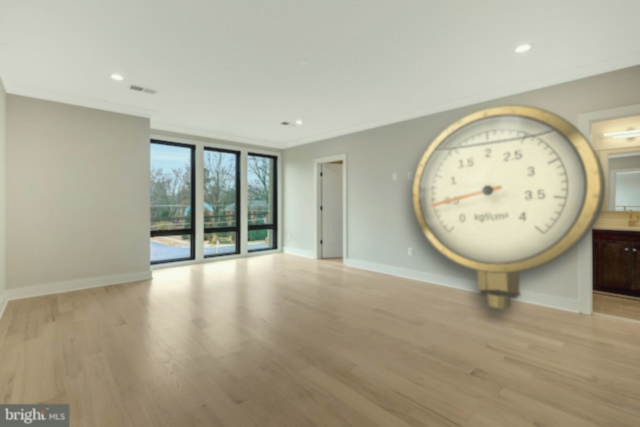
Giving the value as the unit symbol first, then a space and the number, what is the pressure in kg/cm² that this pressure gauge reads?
kg/cm² 0.5
